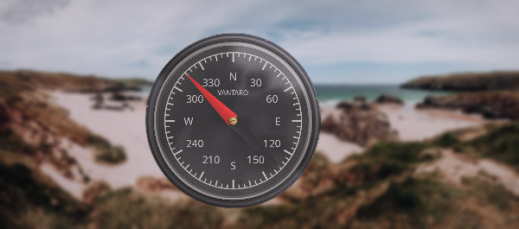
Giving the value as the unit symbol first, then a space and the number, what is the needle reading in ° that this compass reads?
° 315
